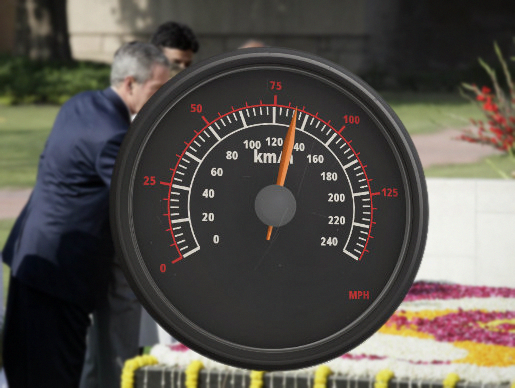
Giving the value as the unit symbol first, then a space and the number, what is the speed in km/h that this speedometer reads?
km/h 132
